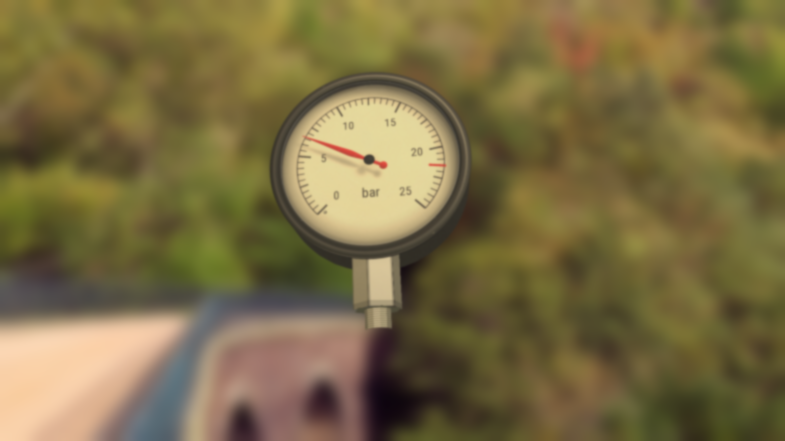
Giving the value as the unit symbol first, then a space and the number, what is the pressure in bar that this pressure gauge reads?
bar 6.5
